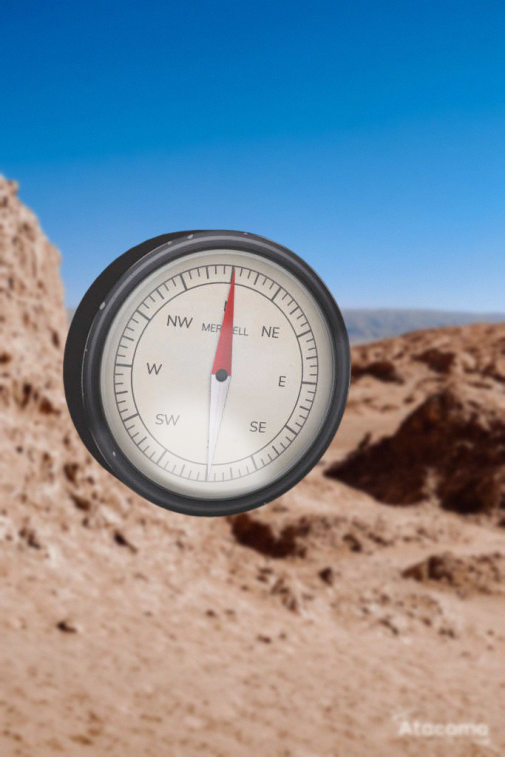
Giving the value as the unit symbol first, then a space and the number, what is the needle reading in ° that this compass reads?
° 0
